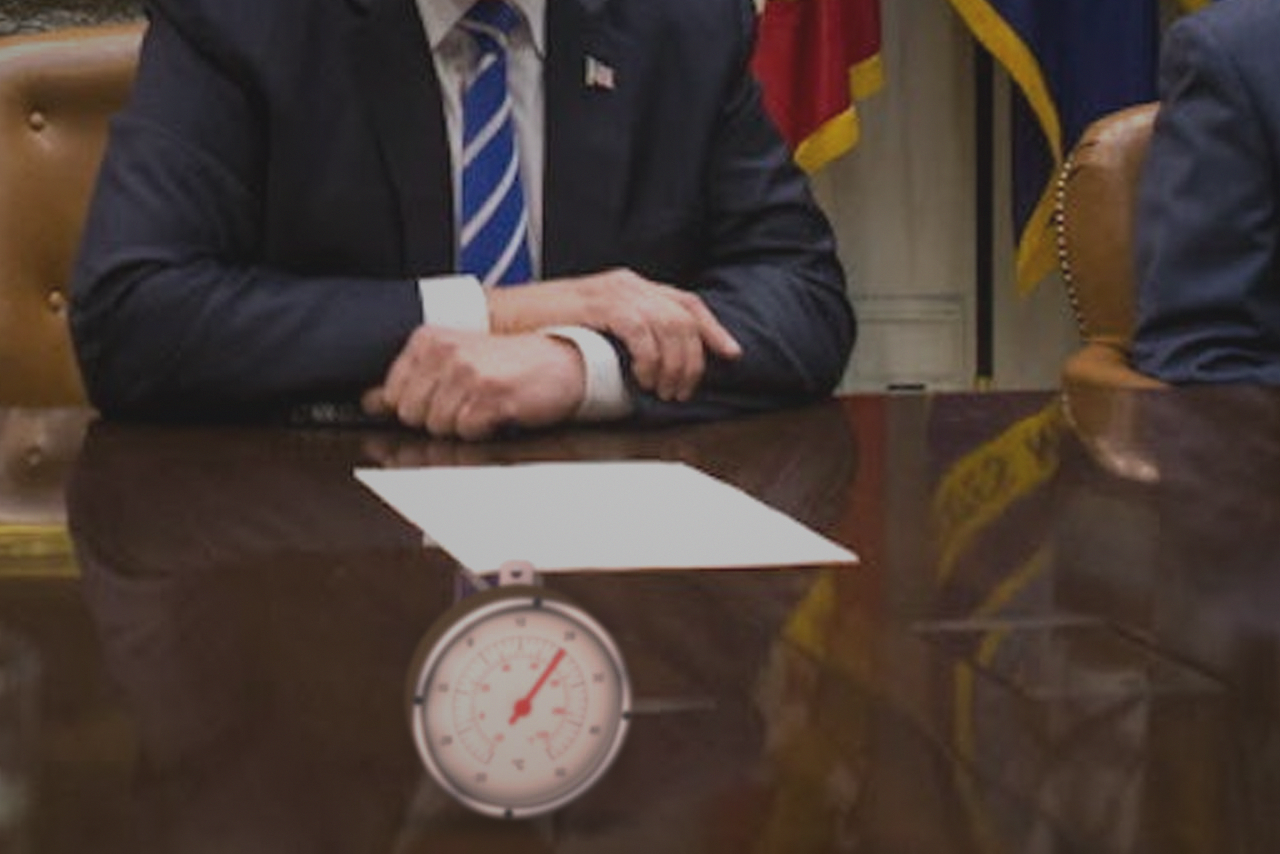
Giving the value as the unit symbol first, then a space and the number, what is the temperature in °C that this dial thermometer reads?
°C 20
